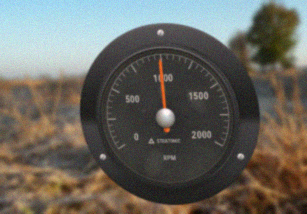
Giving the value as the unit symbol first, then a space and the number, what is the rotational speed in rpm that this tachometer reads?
rpm 1000
